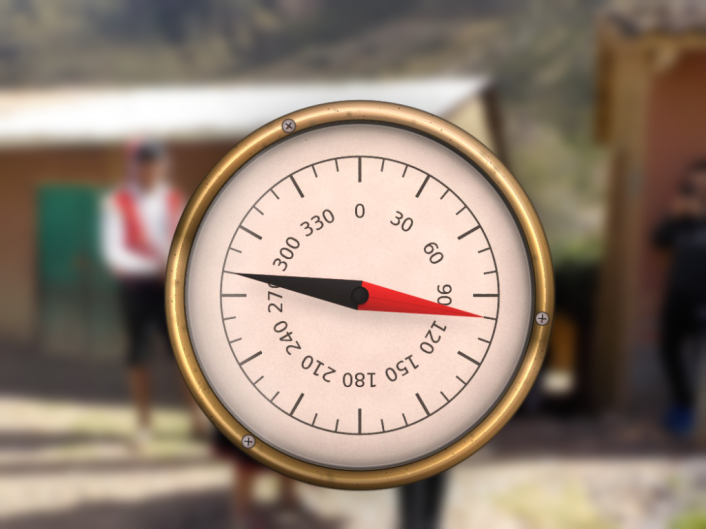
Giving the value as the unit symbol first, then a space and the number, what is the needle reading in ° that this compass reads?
° 100
